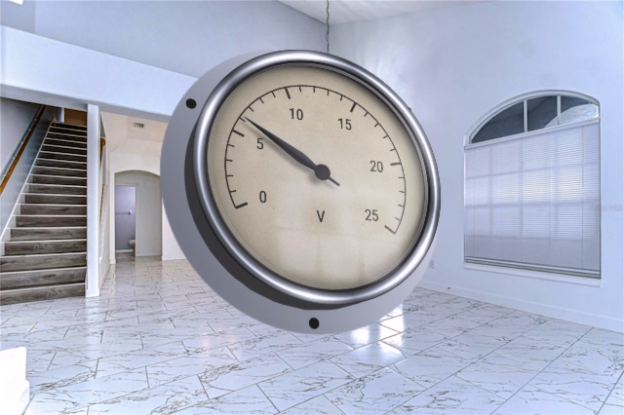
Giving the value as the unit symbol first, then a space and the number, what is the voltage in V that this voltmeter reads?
V 6
